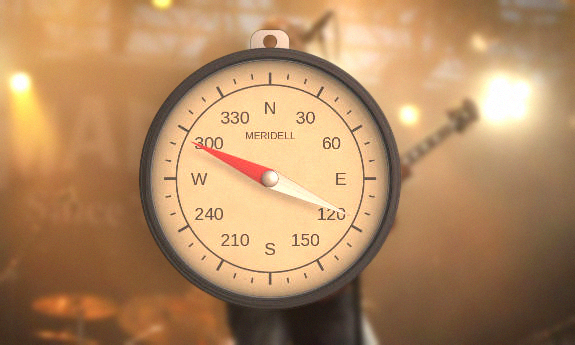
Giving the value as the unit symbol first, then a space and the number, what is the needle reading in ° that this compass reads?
° 295
